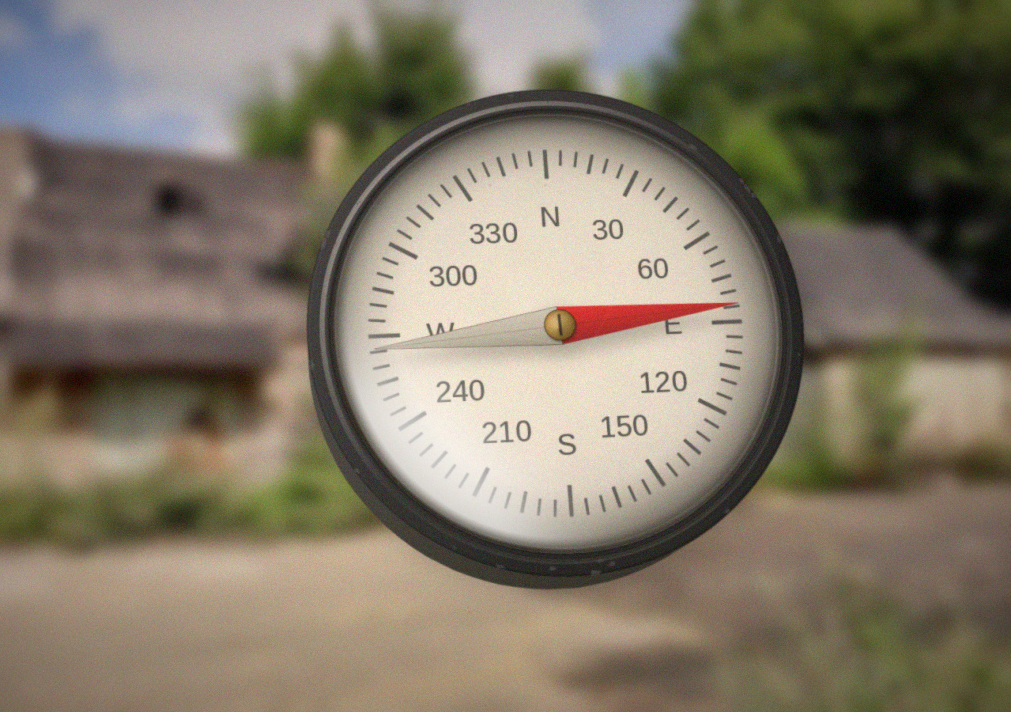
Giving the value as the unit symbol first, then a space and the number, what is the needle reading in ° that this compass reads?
° 85
